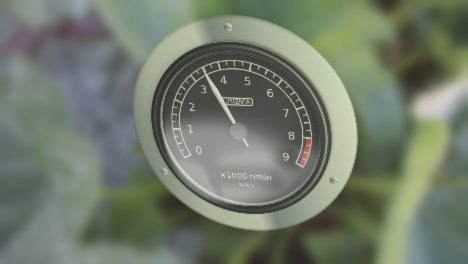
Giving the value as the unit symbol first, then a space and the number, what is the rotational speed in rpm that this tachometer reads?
rpm 3500
